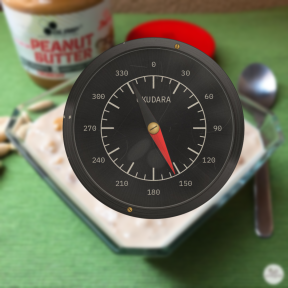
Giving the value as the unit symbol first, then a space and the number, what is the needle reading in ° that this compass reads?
° 155
